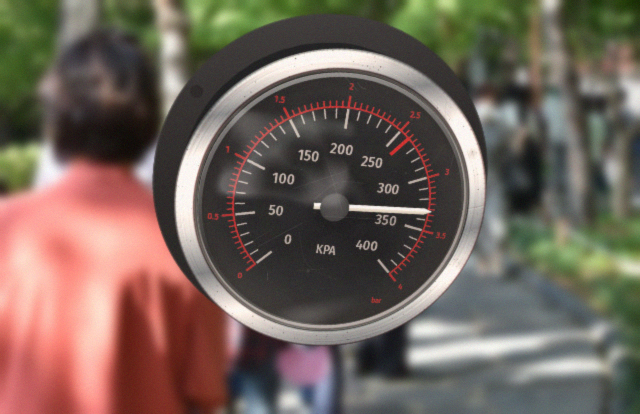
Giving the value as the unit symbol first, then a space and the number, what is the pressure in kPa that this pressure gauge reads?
kPa 330
